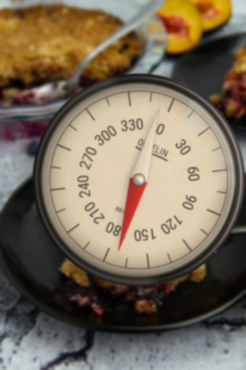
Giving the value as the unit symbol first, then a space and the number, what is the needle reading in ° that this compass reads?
° 172.5
